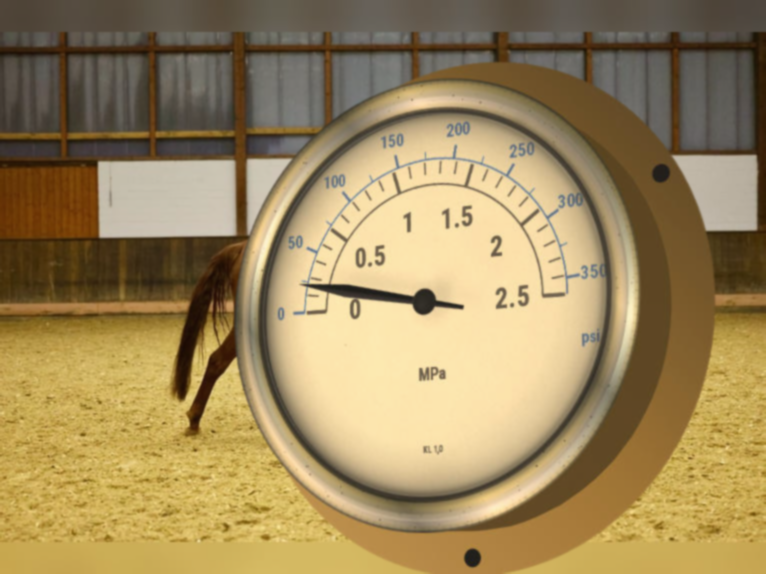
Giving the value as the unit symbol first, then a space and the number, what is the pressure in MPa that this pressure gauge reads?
MPa 0.15
